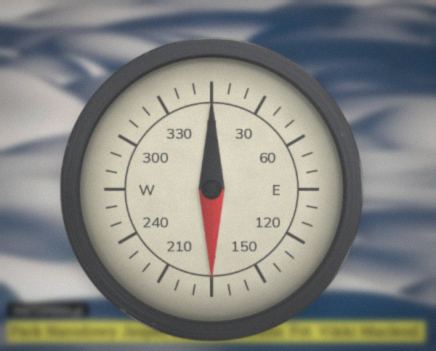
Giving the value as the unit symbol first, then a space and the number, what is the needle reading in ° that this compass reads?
° 180
